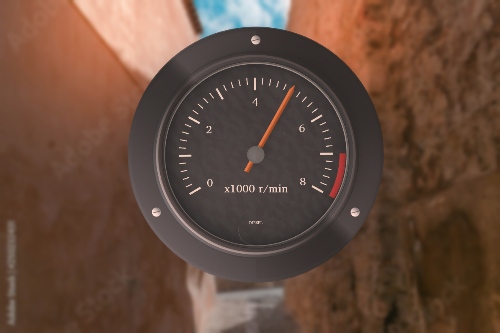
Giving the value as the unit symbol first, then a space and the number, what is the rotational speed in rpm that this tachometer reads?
rpm 5000
